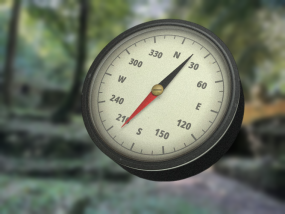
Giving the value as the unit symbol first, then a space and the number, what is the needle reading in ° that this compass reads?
° 200
